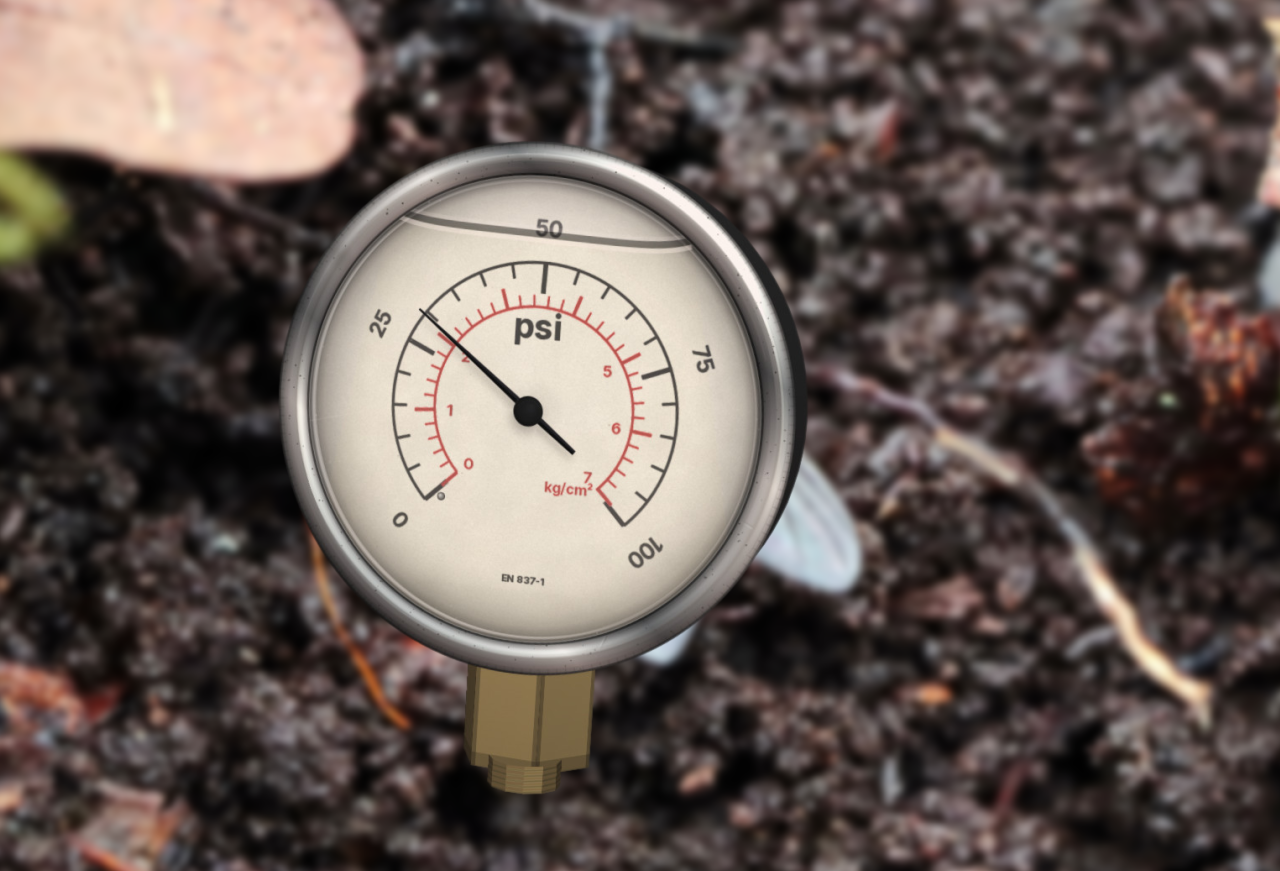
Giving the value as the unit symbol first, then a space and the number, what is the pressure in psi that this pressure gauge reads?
psi 30
